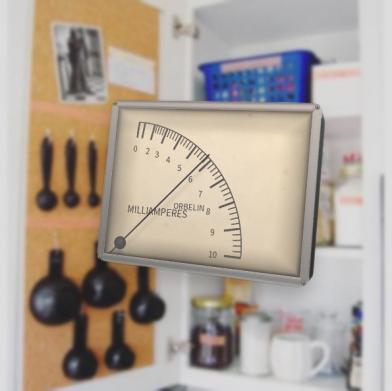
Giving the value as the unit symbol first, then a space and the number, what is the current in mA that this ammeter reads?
mA 5.8
